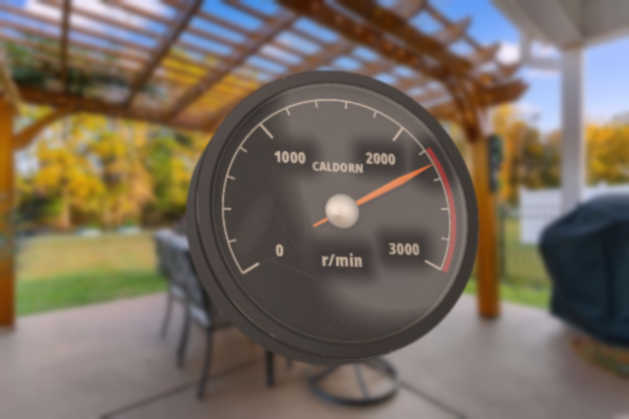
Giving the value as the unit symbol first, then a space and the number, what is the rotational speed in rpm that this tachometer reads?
rpm 2300
